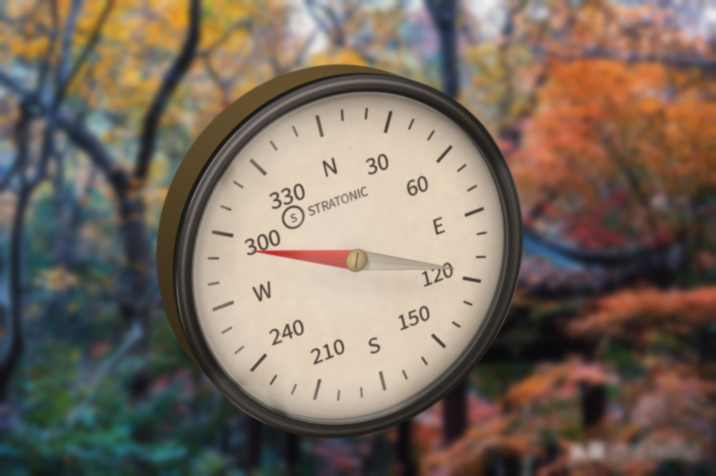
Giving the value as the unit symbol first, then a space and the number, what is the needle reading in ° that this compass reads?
° 295
